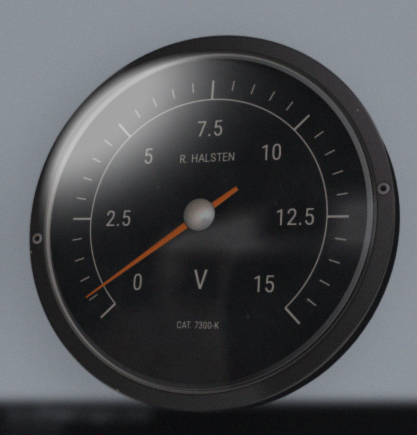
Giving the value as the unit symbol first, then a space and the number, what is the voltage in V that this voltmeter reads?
V 0.5
